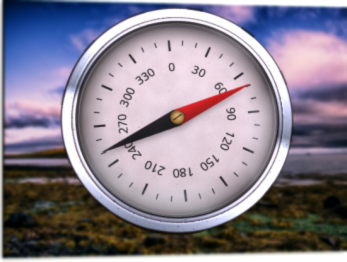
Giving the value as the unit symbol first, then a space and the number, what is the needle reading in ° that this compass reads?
° 70
